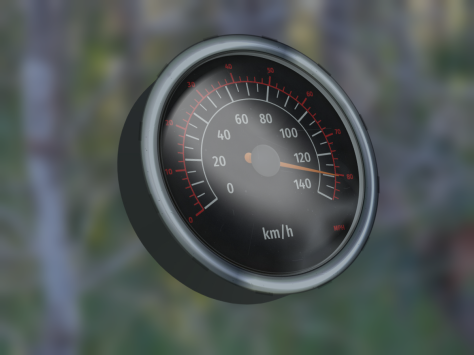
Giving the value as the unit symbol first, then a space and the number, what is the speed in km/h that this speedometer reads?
km/h 130
